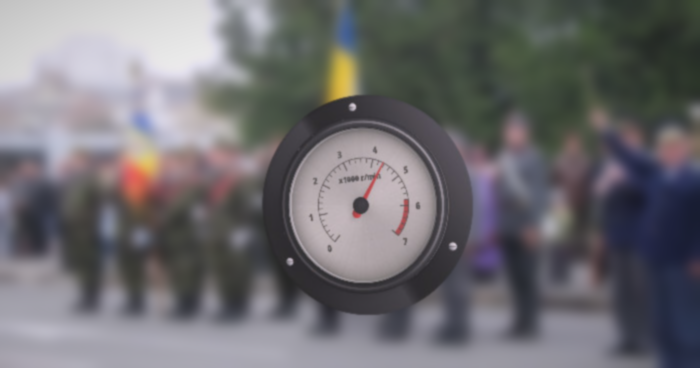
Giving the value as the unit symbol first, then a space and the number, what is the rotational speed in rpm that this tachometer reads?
rpm 4400
